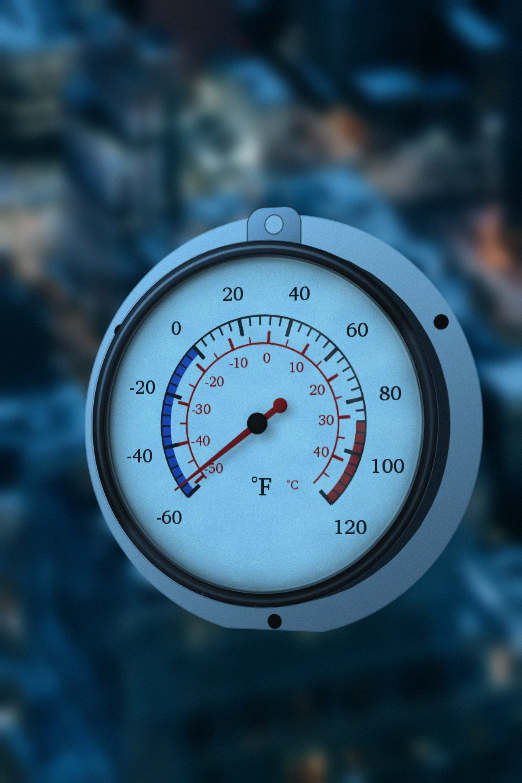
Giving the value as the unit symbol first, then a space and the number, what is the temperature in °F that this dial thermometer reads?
°F -56
